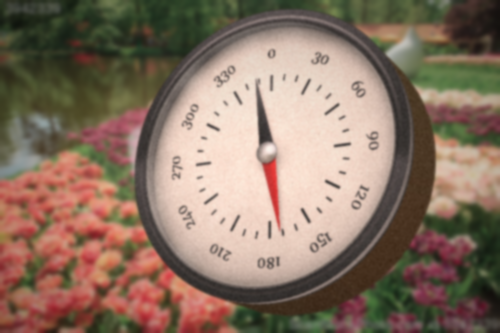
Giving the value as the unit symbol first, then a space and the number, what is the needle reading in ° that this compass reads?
° 170
